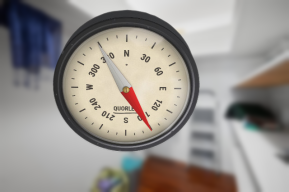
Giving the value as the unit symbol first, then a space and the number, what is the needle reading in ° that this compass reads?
° 150
